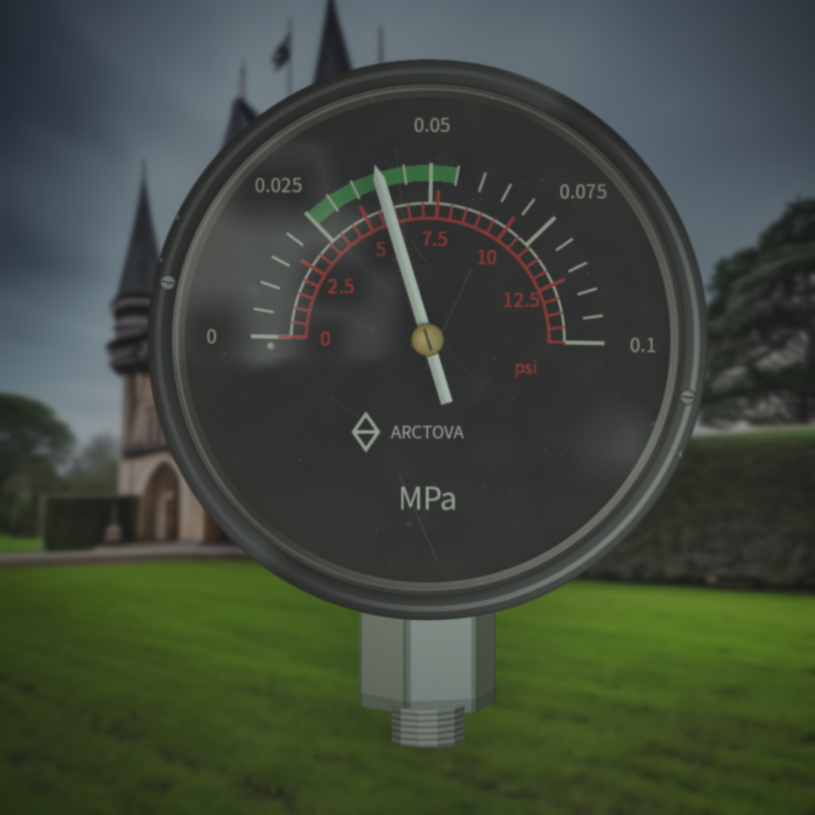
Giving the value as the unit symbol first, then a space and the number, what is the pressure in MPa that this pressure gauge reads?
MPa 0.04
